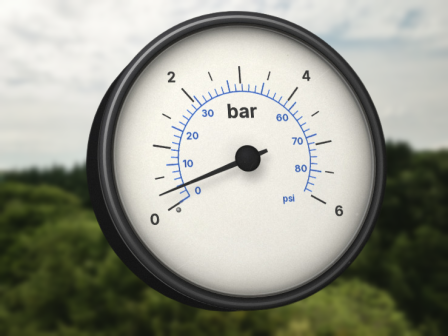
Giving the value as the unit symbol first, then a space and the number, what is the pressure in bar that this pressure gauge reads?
bar 0.25
